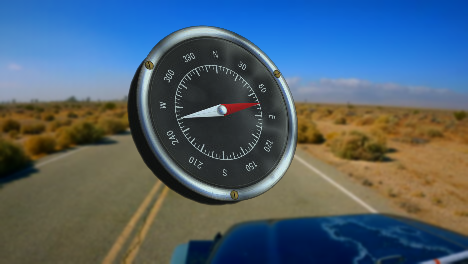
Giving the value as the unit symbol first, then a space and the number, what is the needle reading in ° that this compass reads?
° 75
